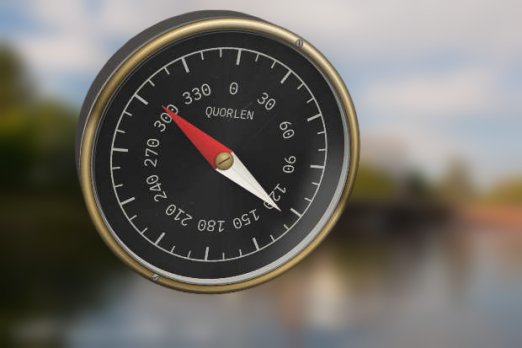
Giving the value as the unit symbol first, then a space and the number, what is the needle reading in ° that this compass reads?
° 305
